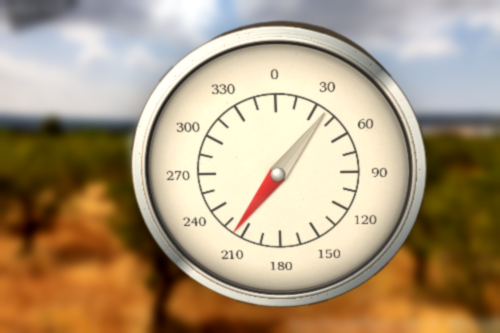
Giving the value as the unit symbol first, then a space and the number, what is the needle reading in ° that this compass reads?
° 217.5
